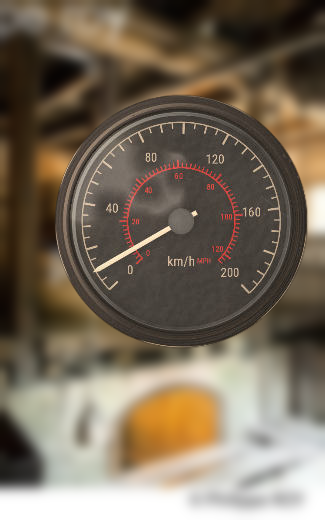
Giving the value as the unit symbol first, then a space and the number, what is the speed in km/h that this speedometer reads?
km/h 10
